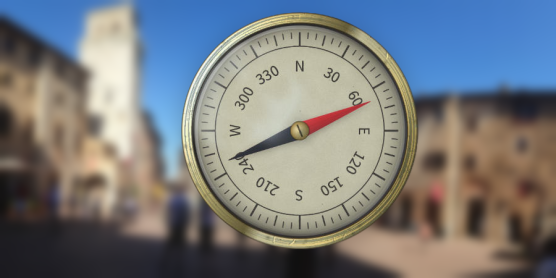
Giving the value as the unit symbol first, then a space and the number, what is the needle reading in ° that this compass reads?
° 67.5
